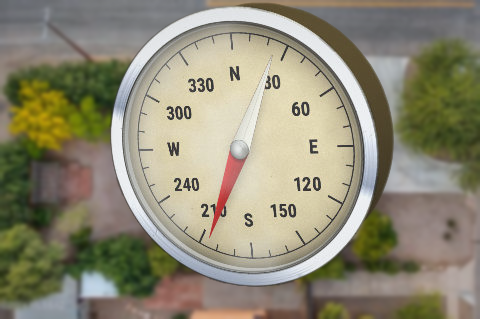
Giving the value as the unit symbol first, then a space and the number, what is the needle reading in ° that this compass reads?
° 205
